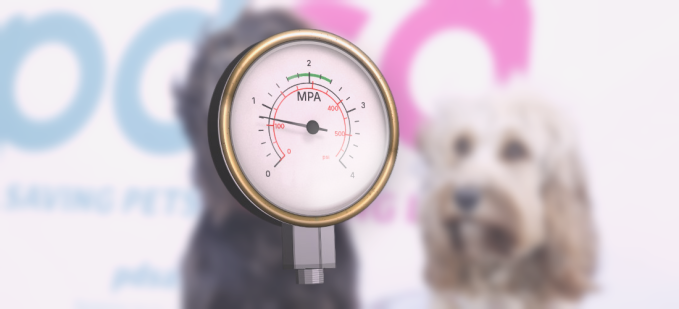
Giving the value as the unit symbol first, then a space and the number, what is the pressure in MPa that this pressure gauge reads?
MPa 0.8
